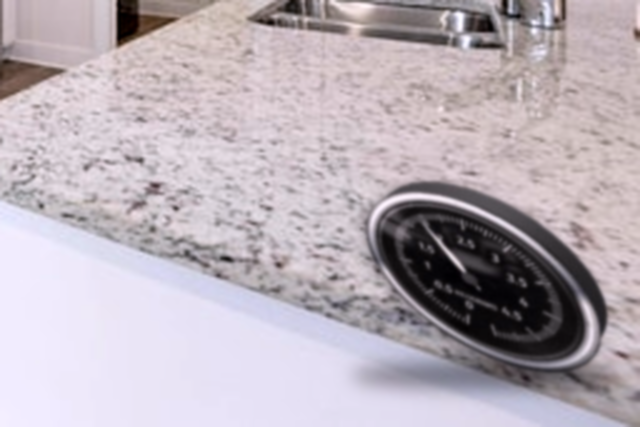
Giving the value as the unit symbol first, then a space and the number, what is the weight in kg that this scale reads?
kg 2
